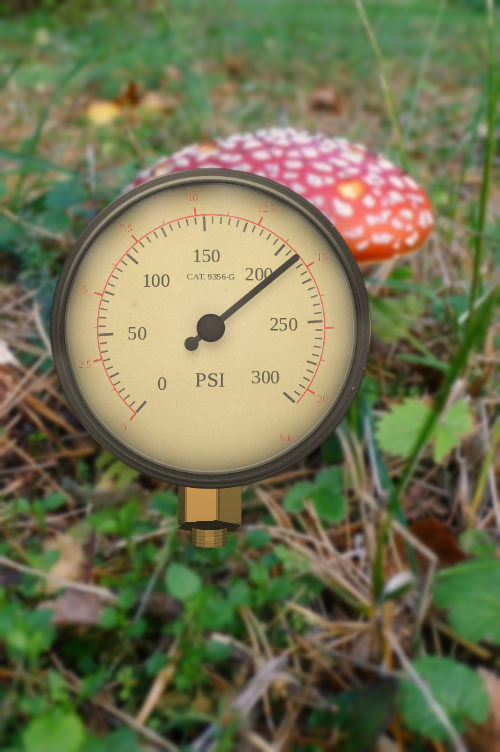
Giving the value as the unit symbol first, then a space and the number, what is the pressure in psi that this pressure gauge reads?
psi 210
